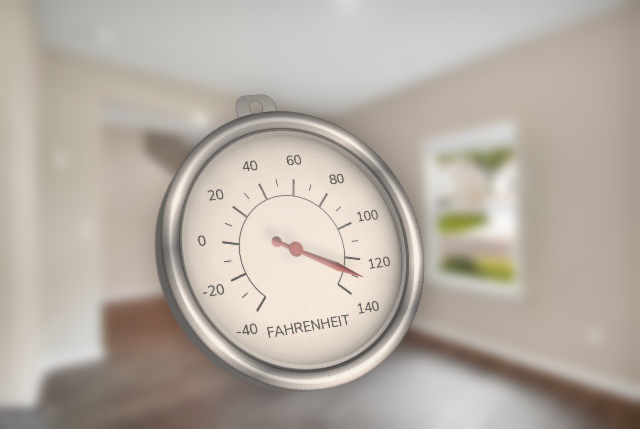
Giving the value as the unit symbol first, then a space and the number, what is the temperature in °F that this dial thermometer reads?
°F 130
